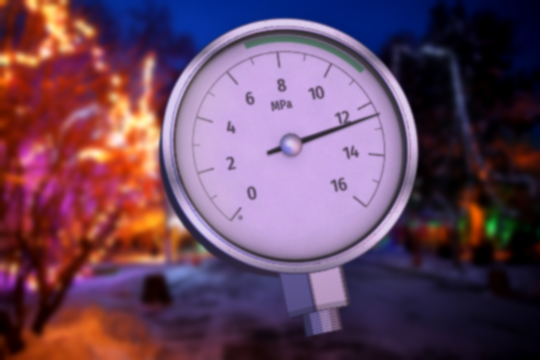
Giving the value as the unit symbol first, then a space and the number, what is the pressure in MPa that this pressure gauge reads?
MPa 12.5
